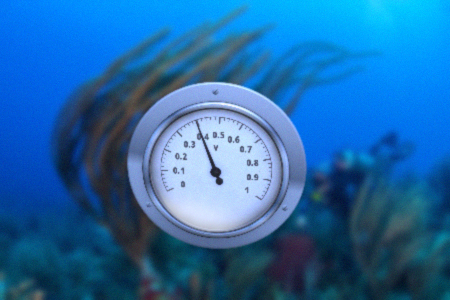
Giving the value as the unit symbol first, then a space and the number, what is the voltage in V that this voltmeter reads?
V 0.4
